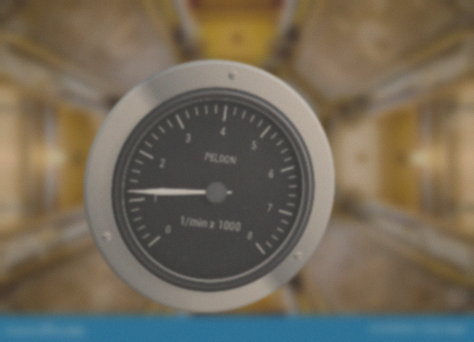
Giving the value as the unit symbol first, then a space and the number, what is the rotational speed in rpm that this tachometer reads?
rpm 1200
